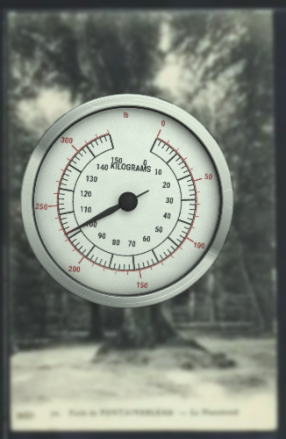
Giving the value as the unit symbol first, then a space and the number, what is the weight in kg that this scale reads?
kg 102
